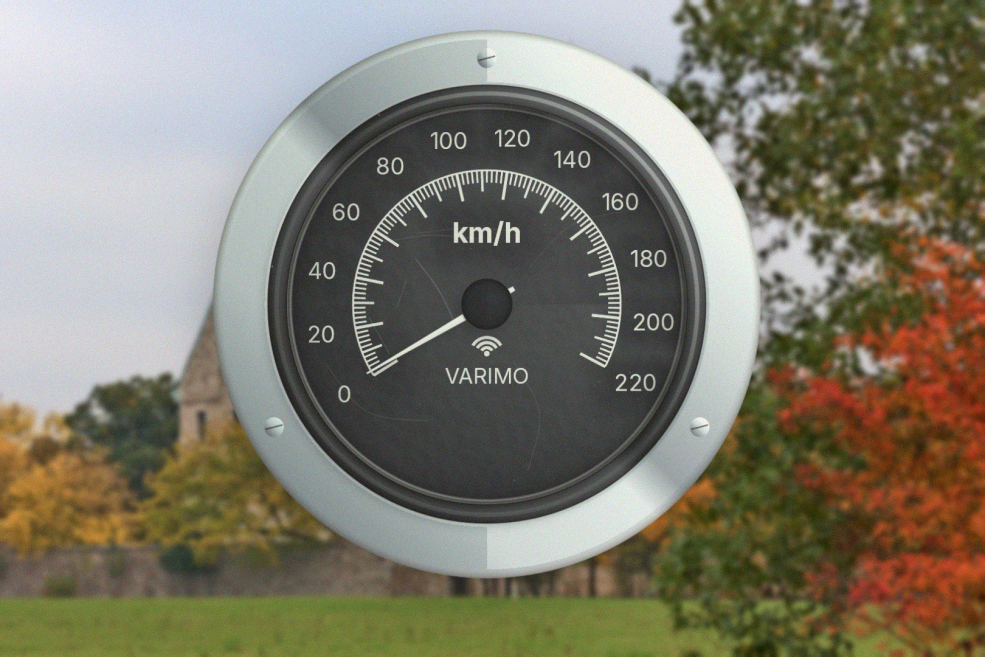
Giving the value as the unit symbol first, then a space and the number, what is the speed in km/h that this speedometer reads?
km/h 2
